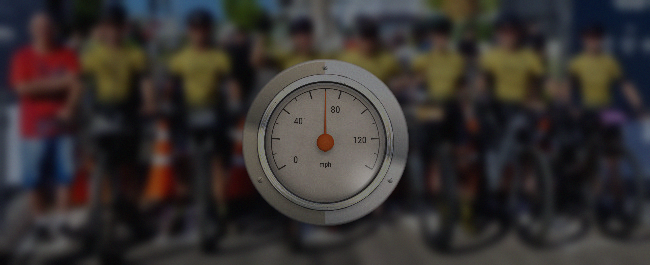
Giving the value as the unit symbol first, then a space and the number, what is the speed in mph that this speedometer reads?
mph 70
